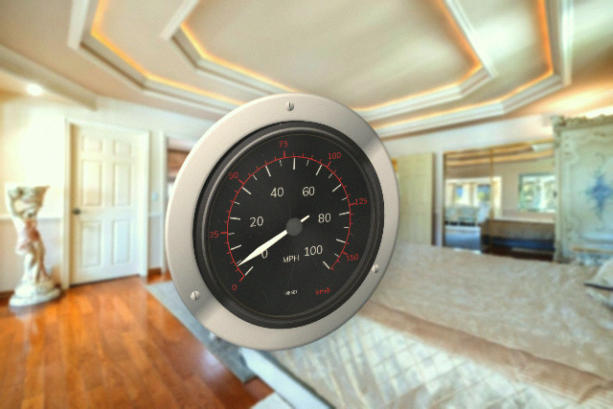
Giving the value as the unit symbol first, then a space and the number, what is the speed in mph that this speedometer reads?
mph 5
